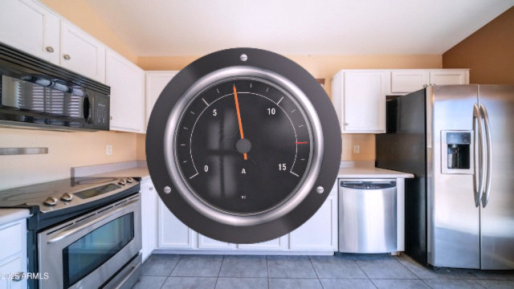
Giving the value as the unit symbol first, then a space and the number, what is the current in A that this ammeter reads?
A 7
